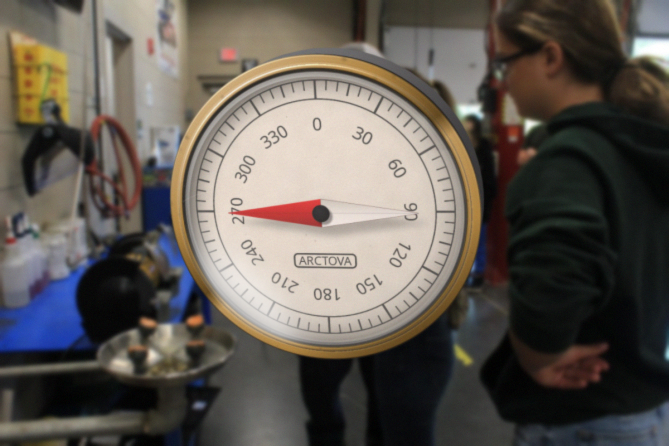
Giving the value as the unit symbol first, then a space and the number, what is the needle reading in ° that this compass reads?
° 270
